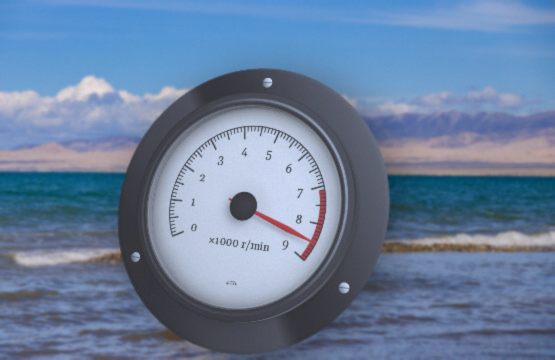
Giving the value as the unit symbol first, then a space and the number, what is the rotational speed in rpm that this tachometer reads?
rpm 8500
